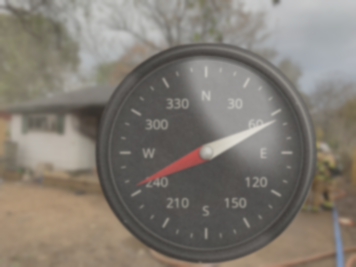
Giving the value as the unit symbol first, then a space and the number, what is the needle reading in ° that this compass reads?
° 245
